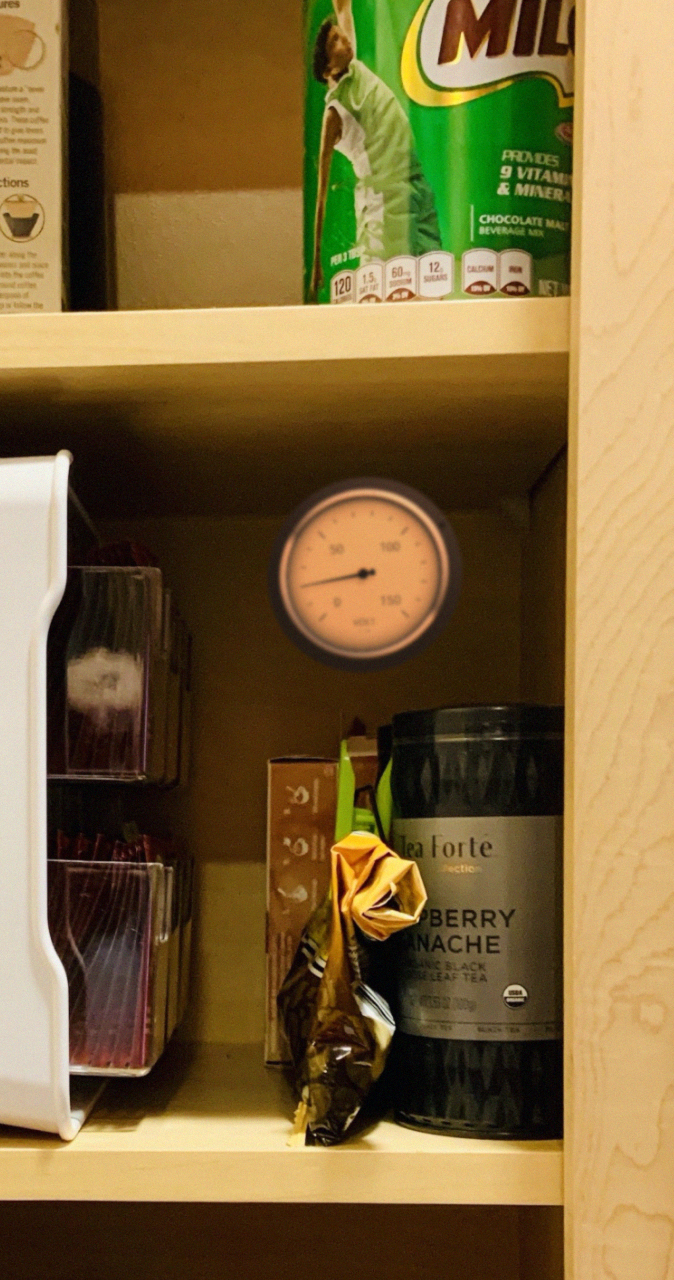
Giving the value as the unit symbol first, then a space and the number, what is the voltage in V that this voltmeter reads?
V 20
